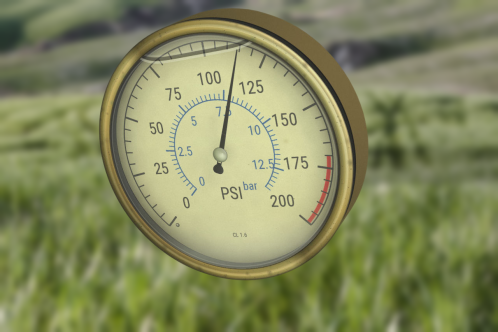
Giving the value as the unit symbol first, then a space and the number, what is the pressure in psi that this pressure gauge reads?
psi 115
